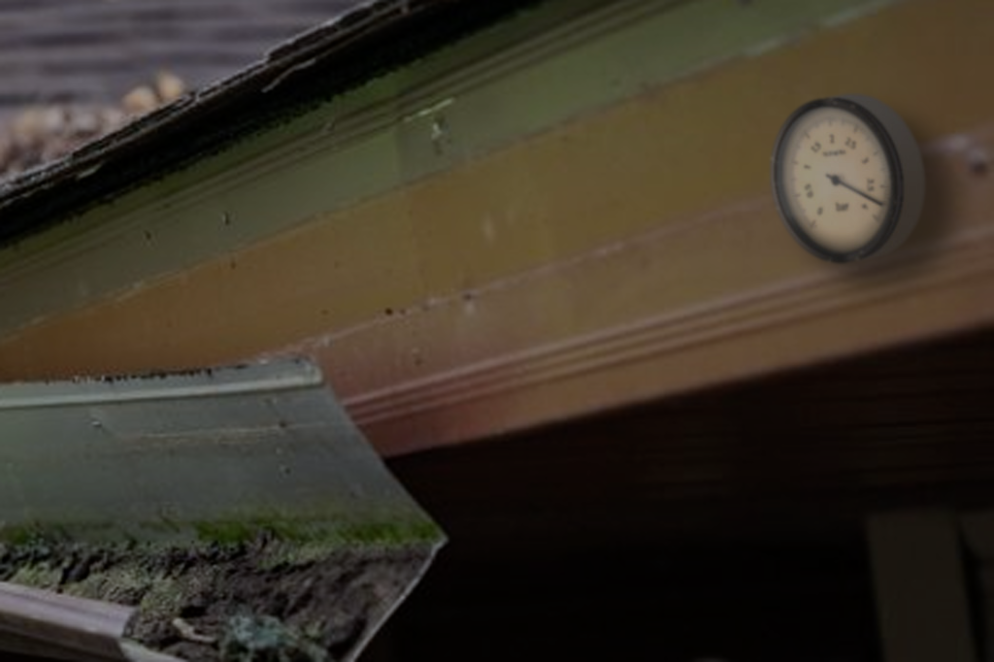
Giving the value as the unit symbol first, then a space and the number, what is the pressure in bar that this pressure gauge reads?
bar 3.75
